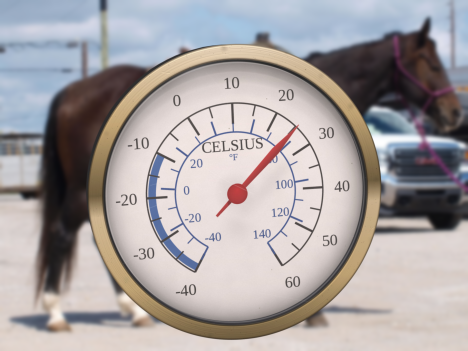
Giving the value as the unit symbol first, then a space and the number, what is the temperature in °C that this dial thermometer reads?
°C 25
